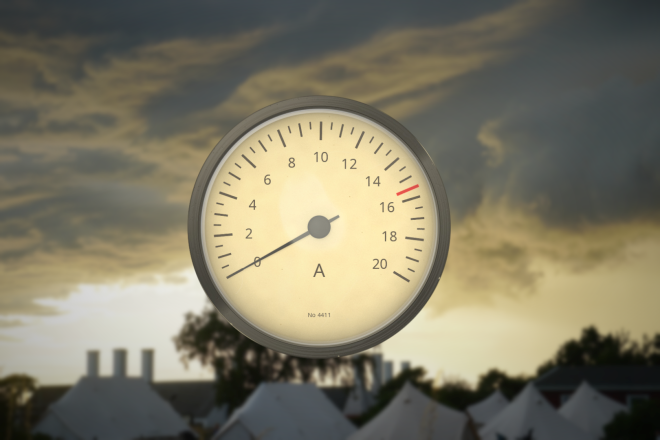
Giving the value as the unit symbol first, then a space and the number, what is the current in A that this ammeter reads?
A 0
